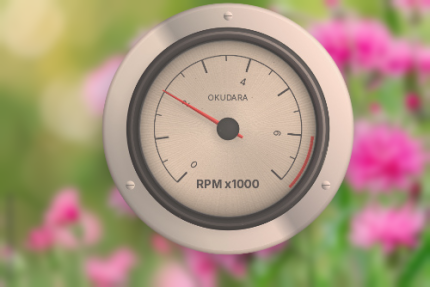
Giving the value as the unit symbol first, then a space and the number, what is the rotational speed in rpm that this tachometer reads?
rpm 2000
